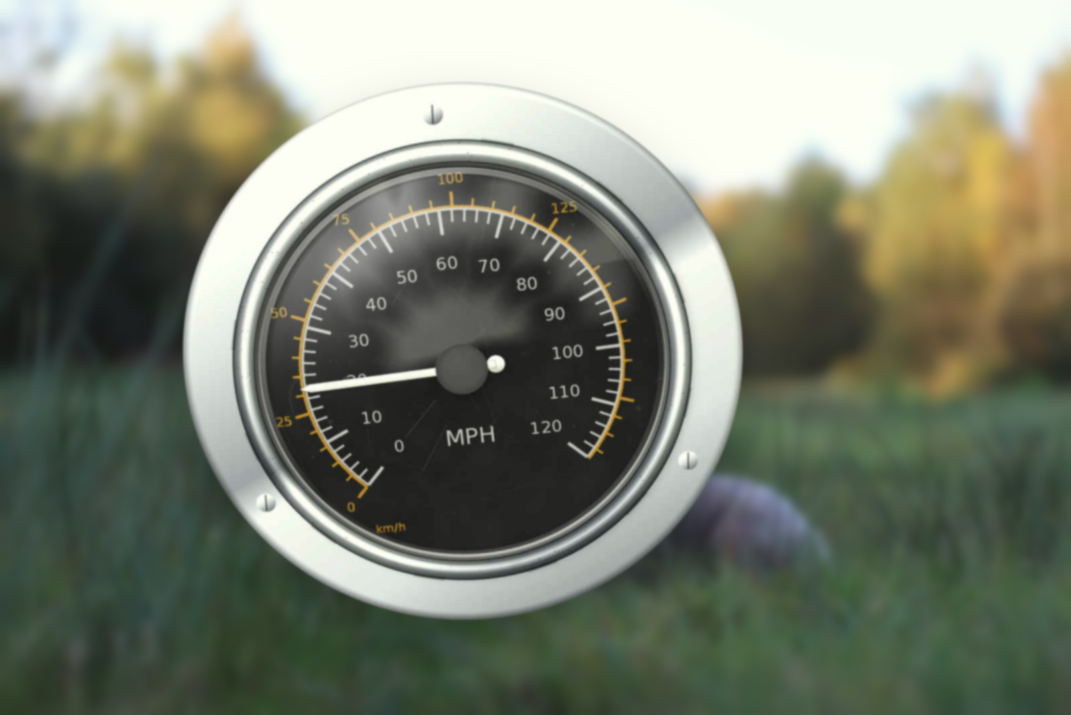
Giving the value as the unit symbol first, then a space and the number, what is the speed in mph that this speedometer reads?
mph 20
